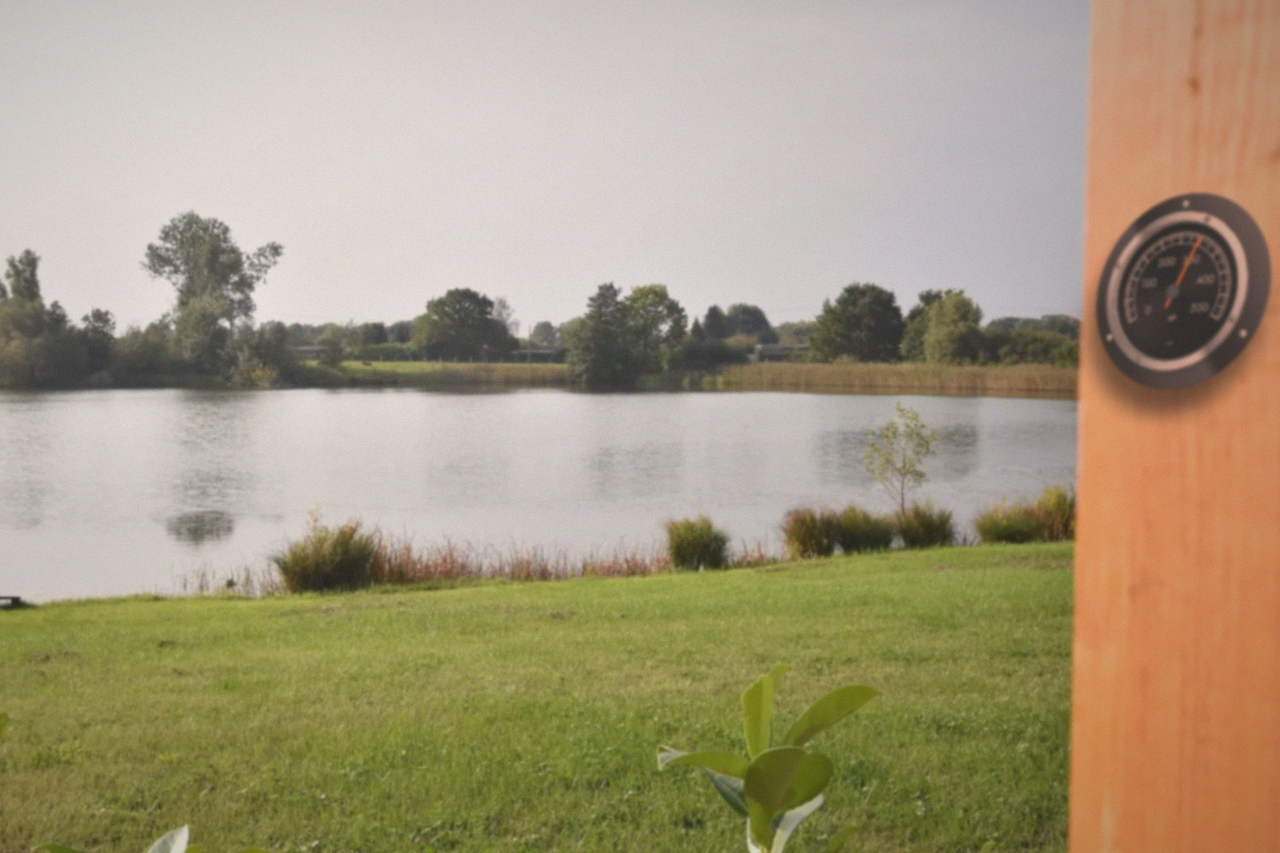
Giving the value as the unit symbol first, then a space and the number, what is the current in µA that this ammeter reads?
µA 300
